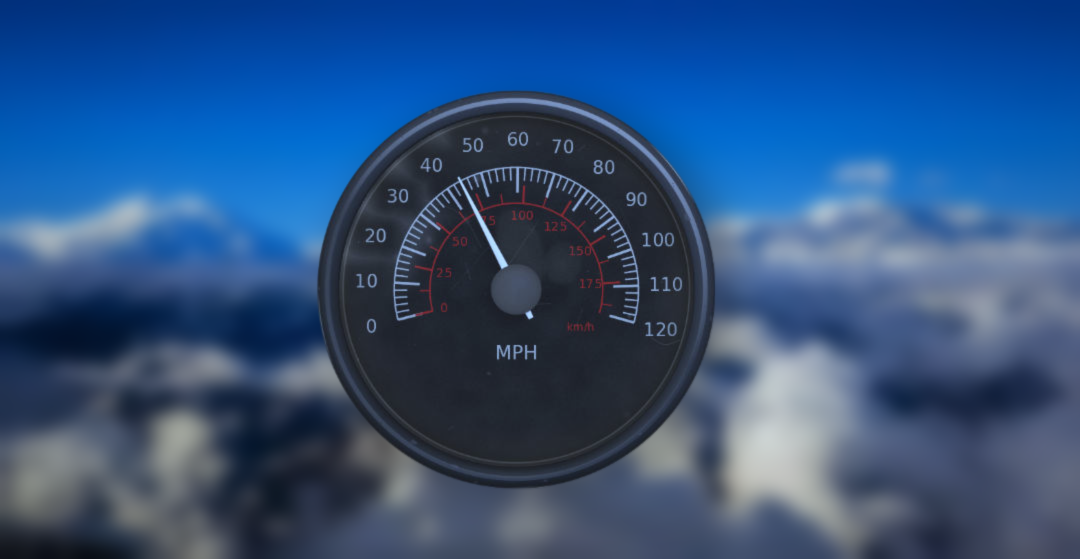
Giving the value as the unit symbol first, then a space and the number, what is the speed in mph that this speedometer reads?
mph 44
